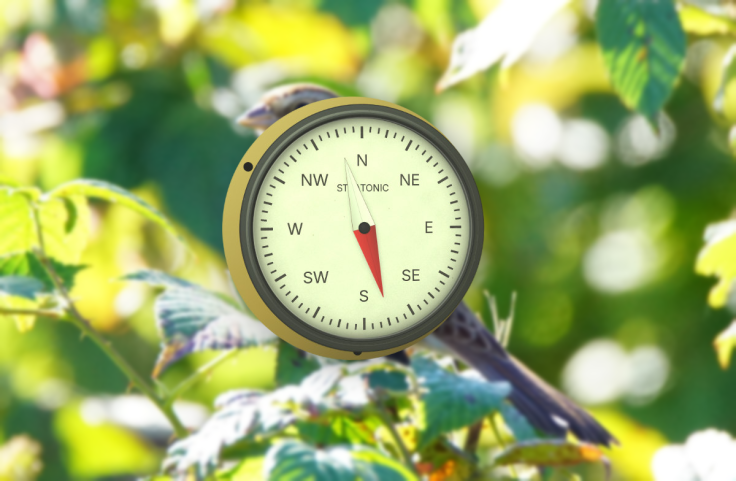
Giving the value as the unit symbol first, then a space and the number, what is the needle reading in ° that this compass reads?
° 165
